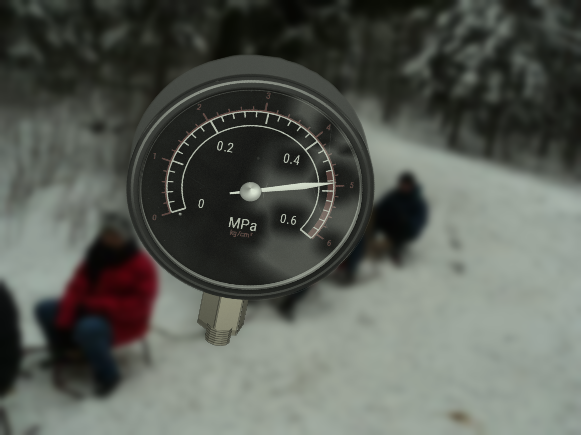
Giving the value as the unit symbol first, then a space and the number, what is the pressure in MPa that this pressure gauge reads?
MPa 0.48
